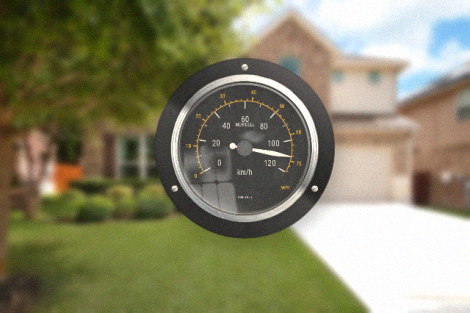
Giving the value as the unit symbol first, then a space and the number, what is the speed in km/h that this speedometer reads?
km/h 110
